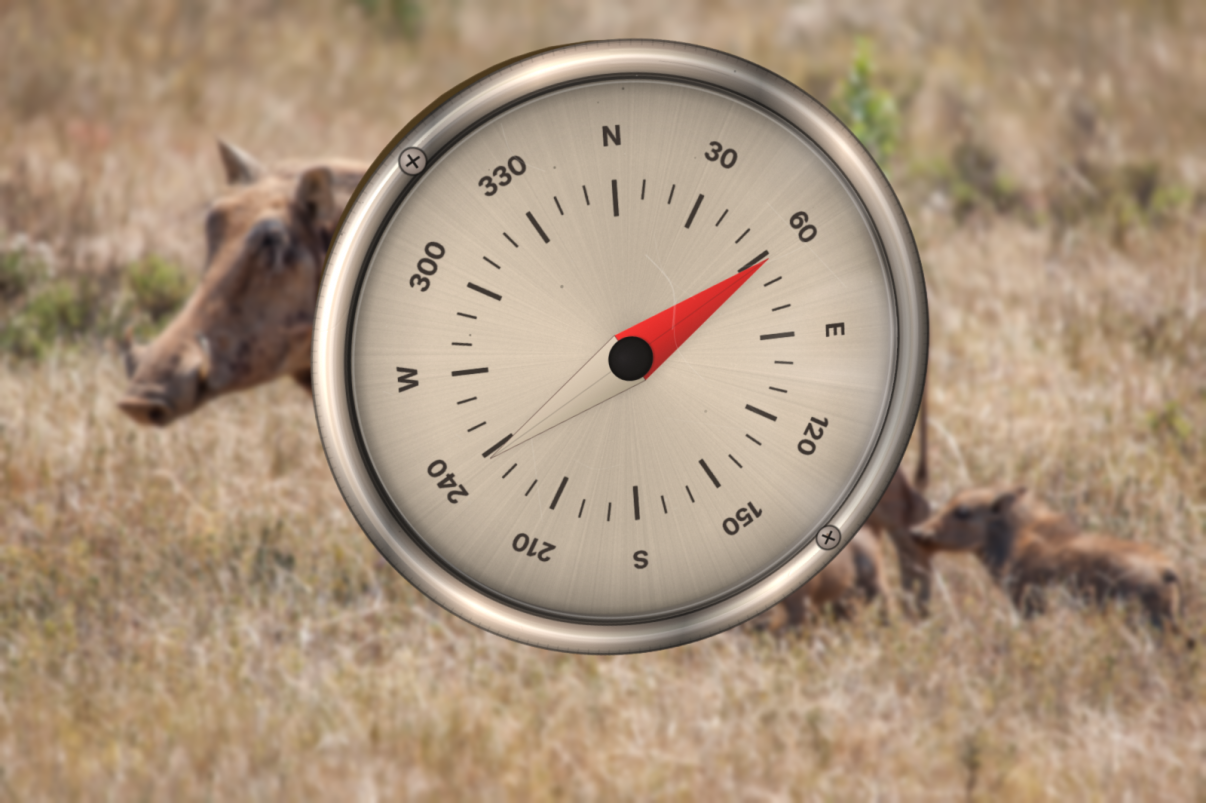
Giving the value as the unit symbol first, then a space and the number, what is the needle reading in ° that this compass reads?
° 60
